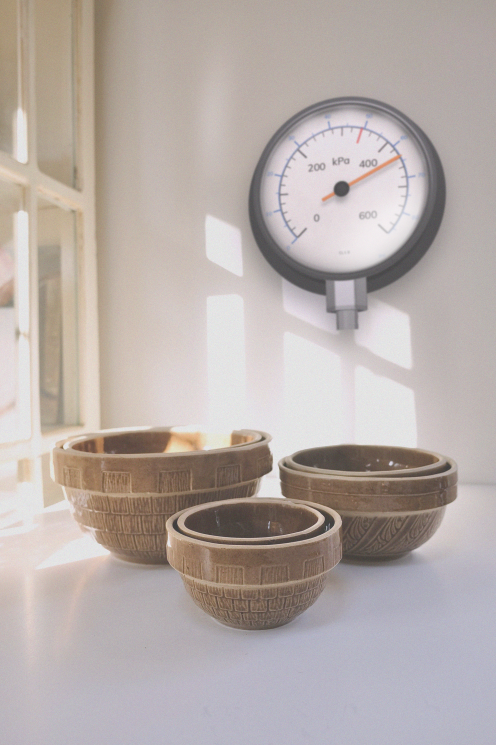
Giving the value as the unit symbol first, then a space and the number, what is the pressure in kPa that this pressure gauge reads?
kPa 440
